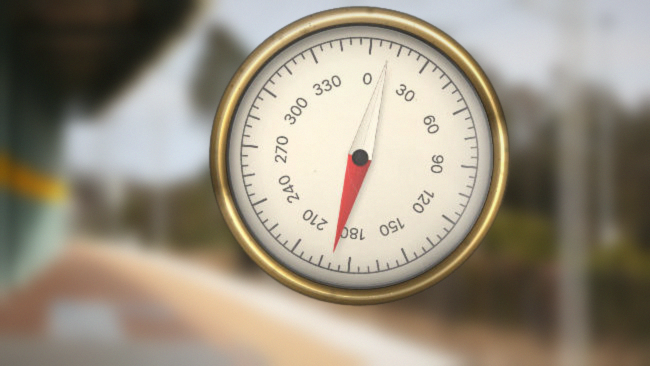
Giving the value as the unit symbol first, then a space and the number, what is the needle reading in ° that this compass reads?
° 190
